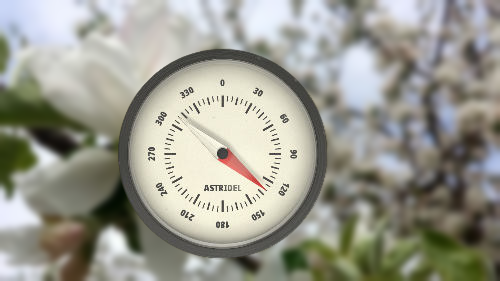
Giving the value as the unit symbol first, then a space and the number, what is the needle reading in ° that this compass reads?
° 130
